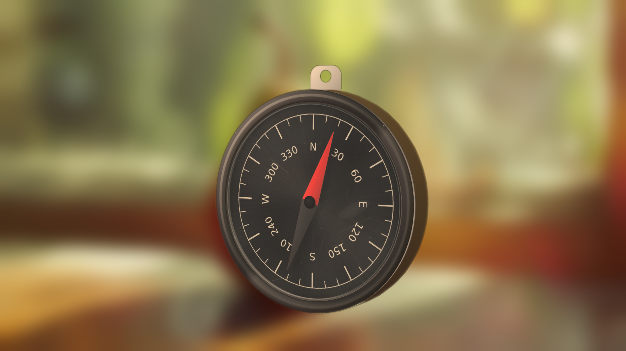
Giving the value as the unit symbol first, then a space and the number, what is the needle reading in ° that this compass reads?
° 20
